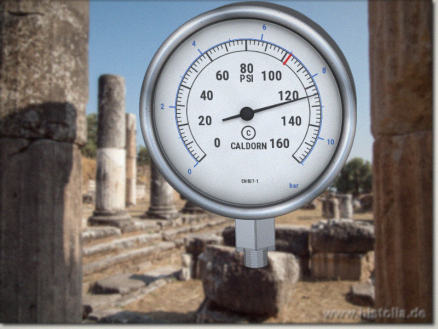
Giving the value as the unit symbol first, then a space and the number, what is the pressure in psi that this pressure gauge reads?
psi 124
